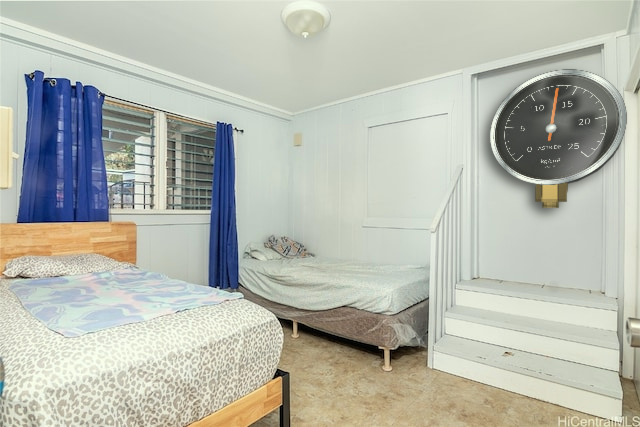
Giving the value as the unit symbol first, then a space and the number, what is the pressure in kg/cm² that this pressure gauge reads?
kg/cm² 13
